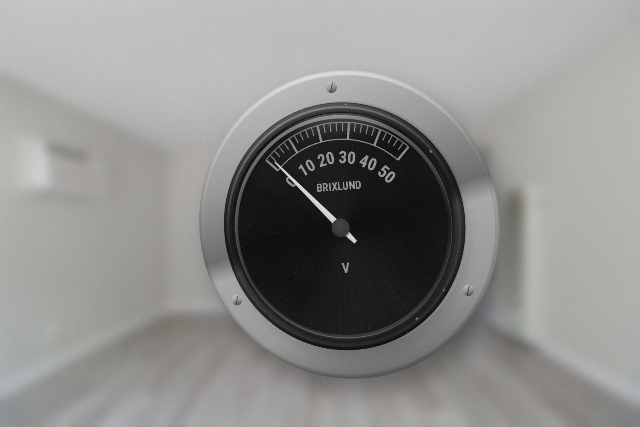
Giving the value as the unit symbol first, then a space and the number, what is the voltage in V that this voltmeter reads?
V 2
